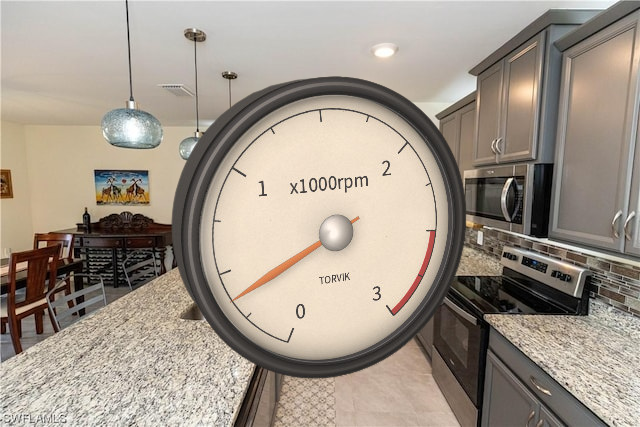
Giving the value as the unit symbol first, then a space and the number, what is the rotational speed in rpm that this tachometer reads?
rpm 375
